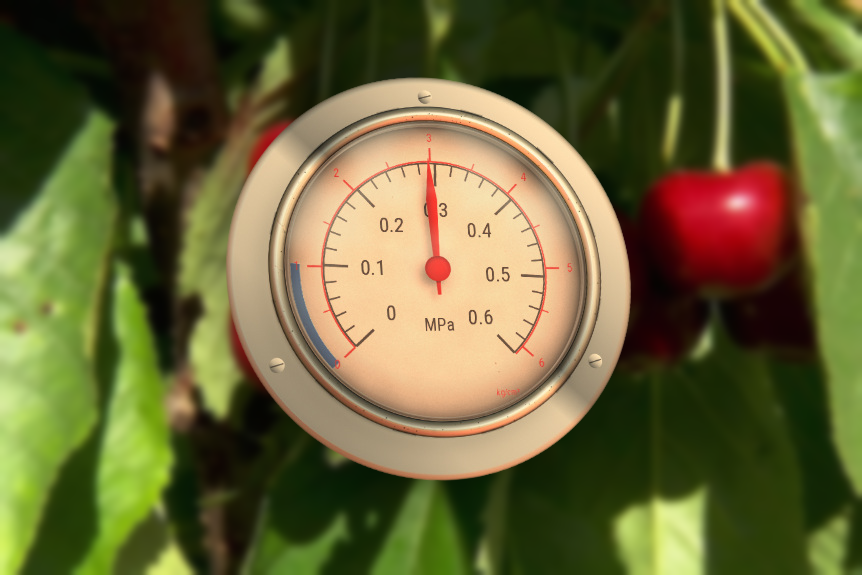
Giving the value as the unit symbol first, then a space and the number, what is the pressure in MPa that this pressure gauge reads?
MPa 0.29
